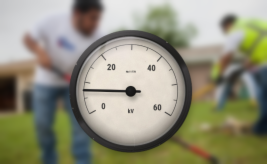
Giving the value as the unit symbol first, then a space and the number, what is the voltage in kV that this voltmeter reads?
kV 7.5
